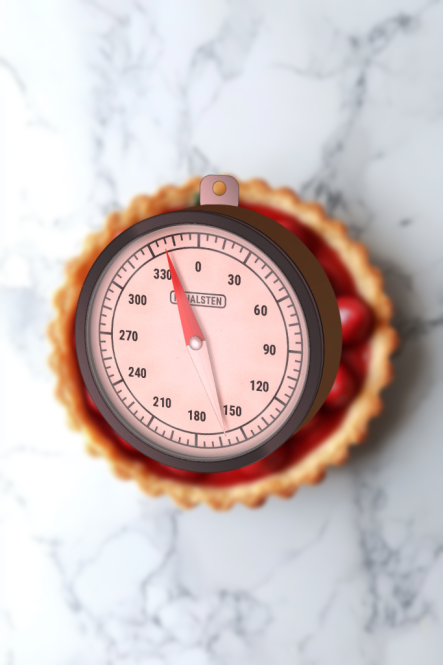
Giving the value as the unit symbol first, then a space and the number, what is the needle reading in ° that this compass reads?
° 340
